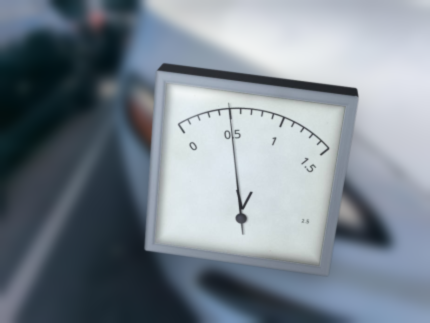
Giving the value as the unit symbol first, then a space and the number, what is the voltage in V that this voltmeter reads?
V 0.5
